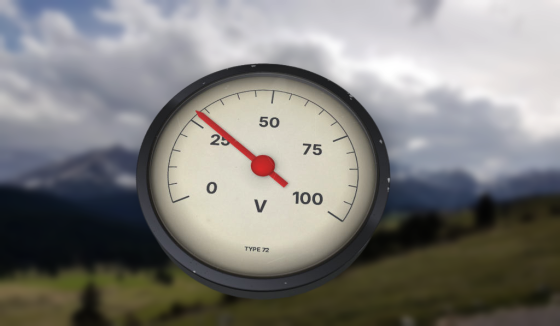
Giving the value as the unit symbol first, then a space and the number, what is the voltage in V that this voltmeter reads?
V 27.5
